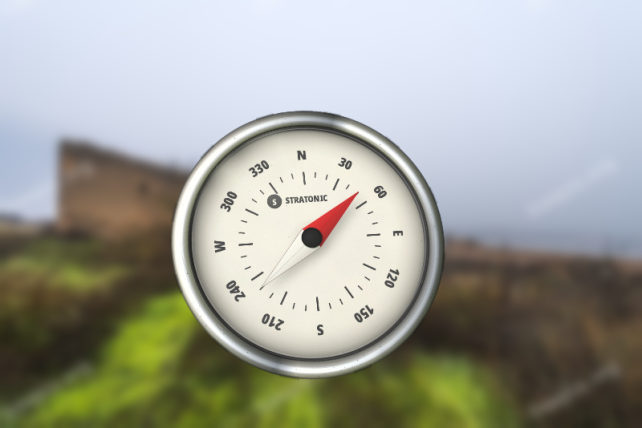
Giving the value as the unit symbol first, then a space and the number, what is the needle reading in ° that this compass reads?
° 50
